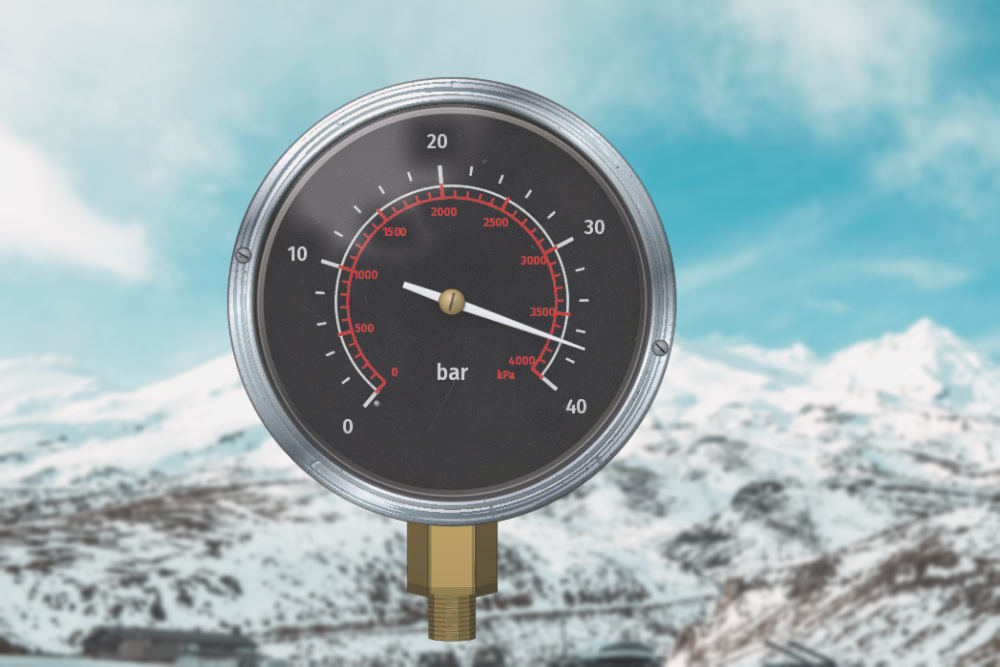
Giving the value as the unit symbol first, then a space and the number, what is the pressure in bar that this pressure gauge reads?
bar 37
